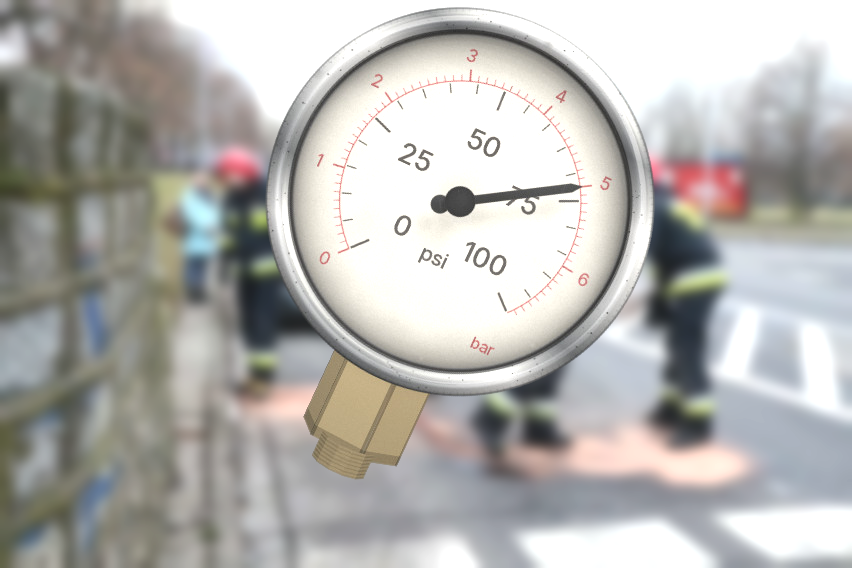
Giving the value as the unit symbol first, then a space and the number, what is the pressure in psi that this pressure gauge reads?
psi 72.5
